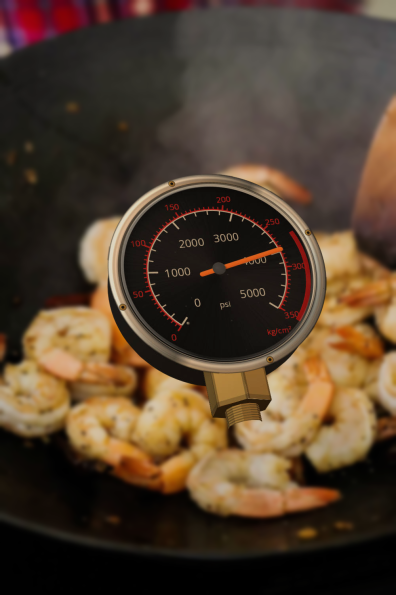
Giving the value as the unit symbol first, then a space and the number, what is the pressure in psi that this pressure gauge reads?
psi 4000
